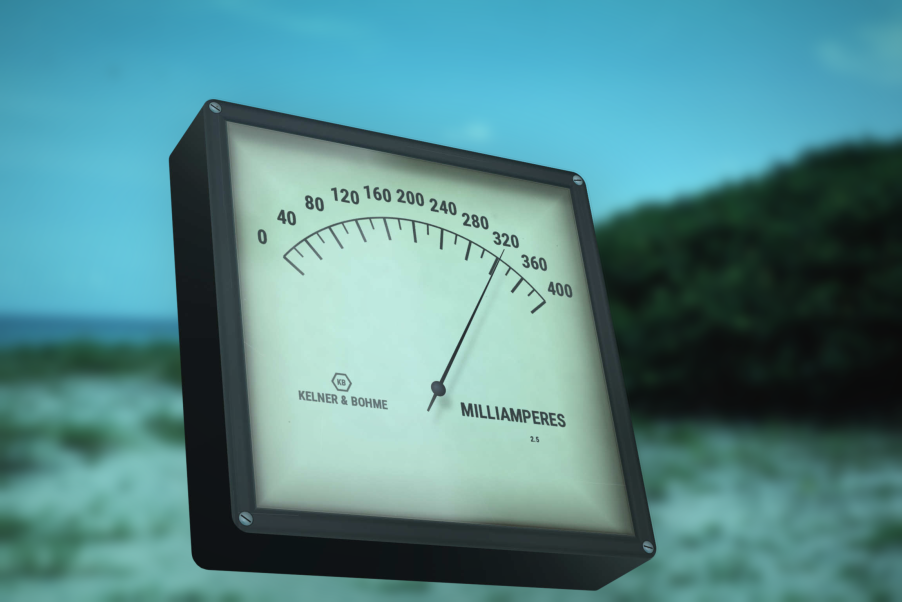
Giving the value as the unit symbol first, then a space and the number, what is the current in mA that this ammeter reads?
mA 320
